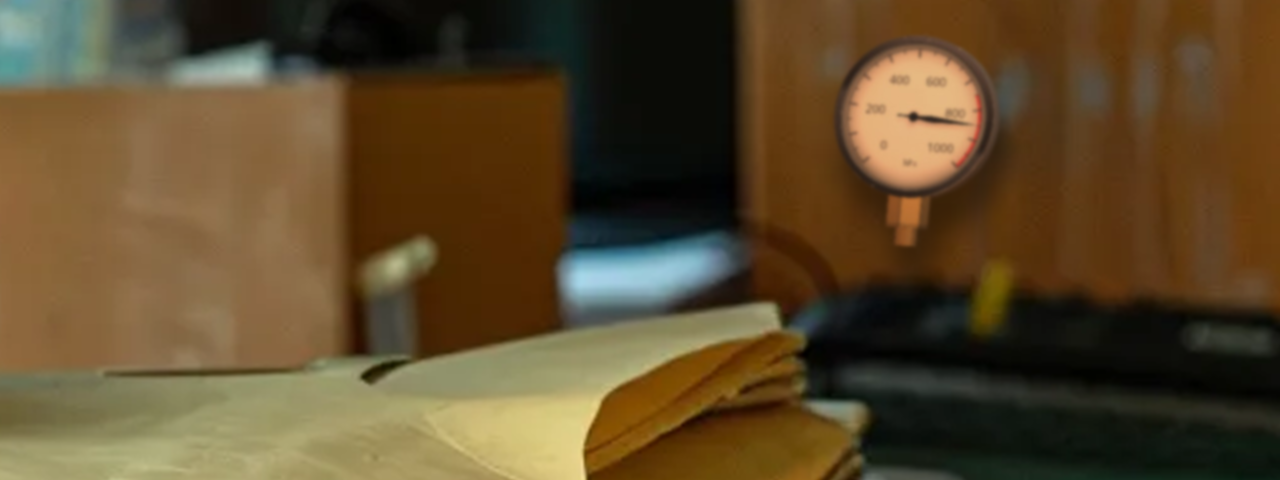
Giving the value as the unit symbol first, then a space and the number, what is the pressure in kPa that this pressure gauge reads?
kPa 850
